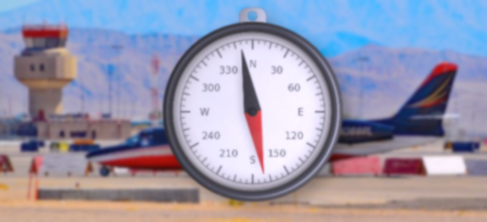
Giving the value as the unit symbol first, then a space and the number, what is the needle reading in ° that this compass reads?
° 170
